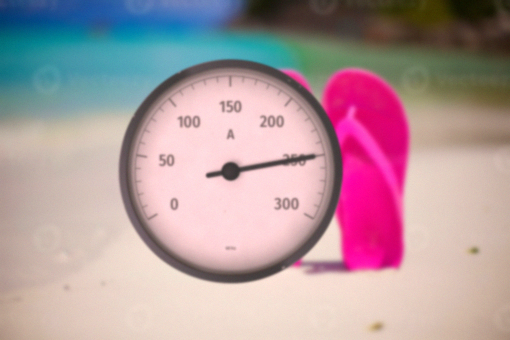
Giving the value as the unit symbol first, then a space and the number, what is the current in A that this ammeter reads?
A 250
